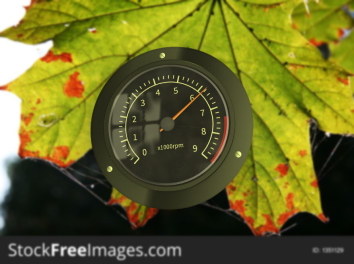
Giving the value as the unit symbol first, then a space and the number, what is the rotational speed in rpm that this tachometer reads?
rpm 6200
